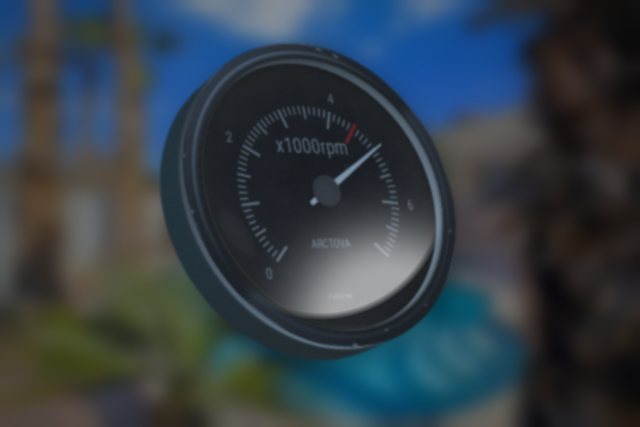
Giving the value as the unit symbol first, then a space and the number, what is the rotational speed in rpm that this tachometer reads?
rpm 5000
